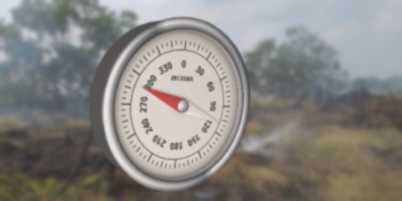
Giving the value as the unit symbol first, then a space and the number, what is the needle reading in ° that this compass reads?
° 290
